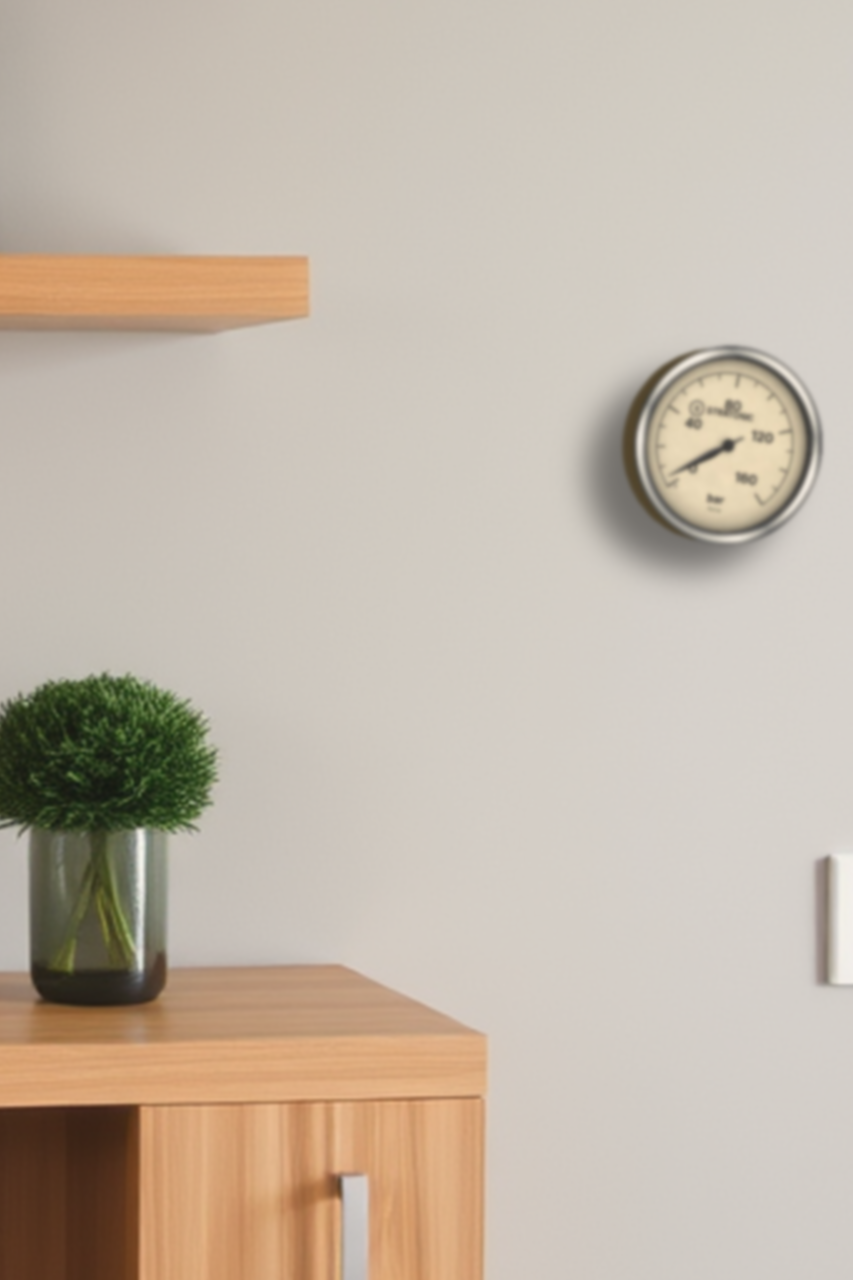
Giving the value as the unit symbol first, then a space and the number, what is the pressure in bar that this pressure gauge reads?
bar 5
